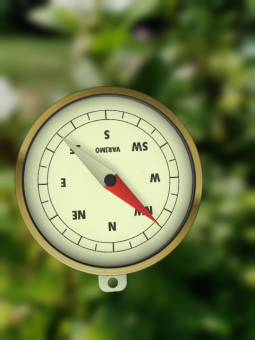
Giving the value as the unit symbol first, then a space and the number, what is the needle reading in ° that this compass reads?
° 315
